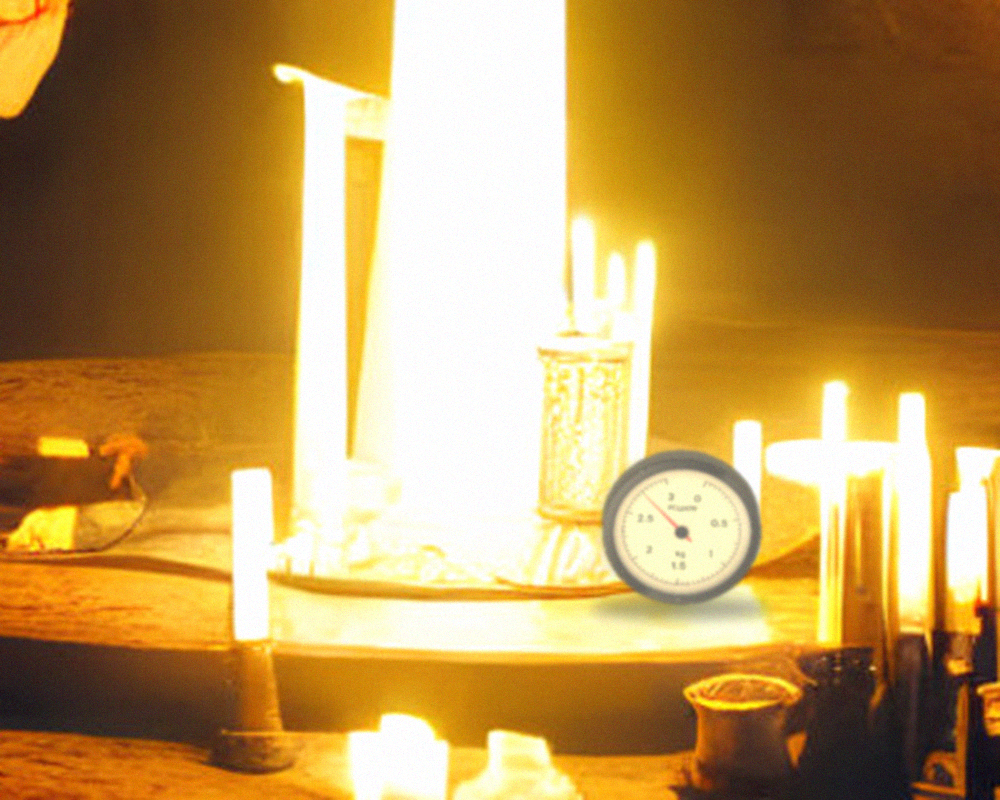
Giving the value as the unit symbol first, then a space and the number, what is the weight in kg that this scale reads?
kg 2.75
